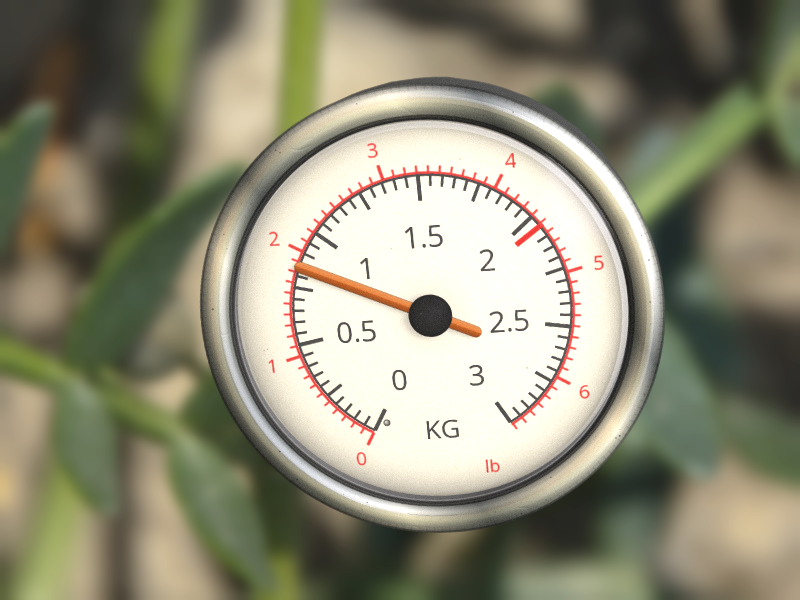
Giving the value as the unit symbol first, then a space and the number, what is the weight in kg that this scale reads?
kg 0.85
